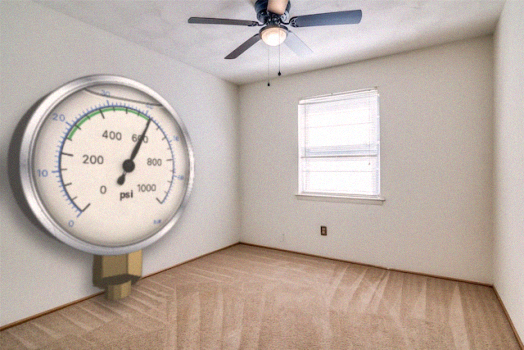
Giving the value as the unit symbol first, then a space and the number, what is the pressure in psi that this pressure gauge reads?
psi 600
